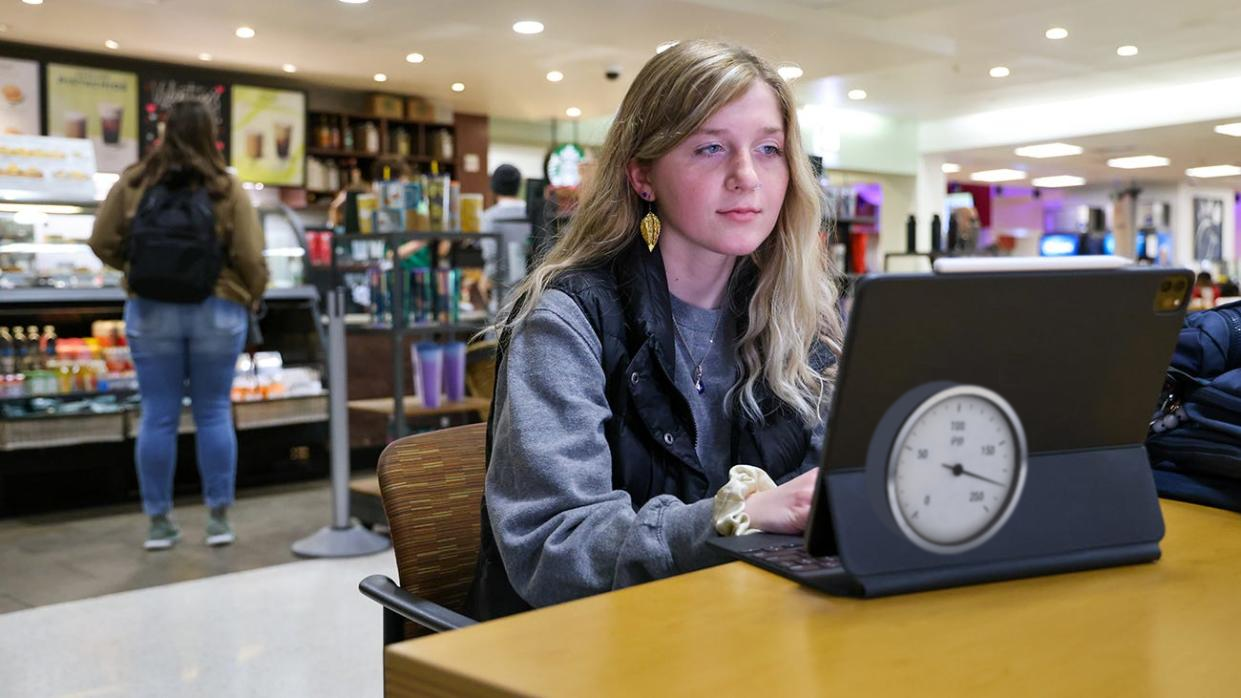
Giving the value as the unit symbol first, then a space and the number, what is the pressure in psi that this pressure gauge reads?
psi 180
